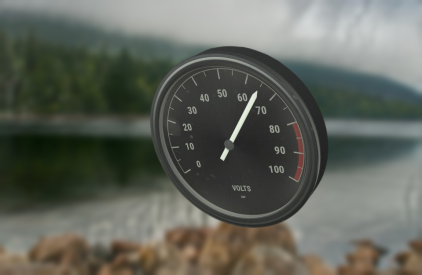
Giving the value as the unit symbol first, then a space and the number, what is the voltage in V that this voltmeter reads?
V 65
